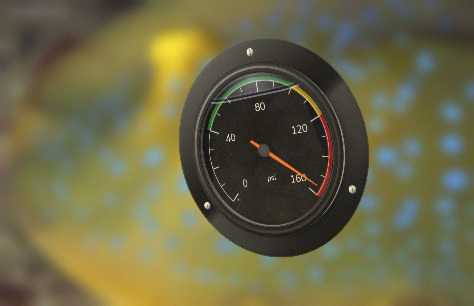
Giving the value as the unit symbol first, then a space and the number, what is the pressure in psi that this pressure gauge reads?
psi 155
